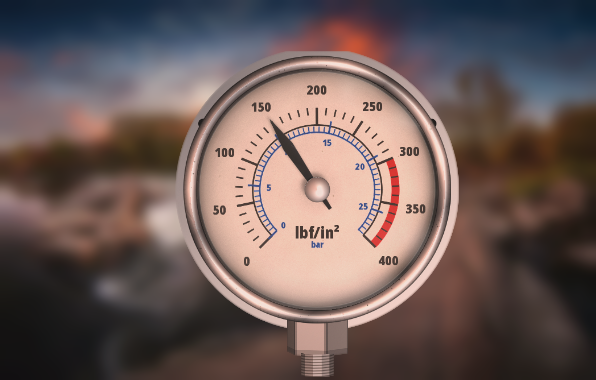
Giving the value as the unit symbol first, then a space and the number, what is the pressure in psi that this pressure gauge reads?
psi 150
